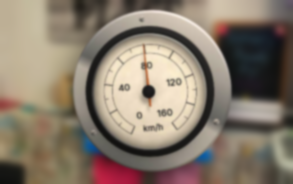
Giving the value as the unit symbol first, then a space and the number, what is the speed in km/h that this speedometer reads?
km/h 80
